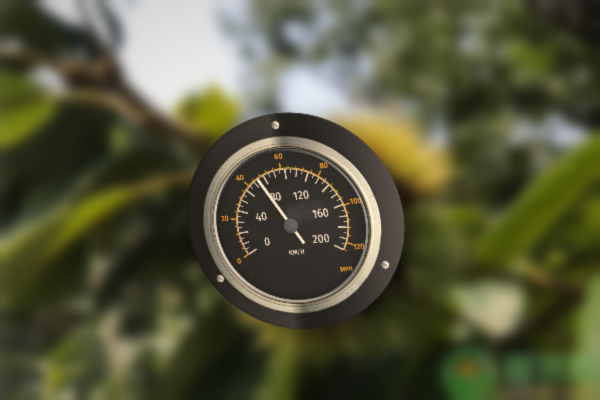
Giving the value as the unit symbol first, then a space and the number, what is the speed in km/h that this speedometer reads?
km/h 75
